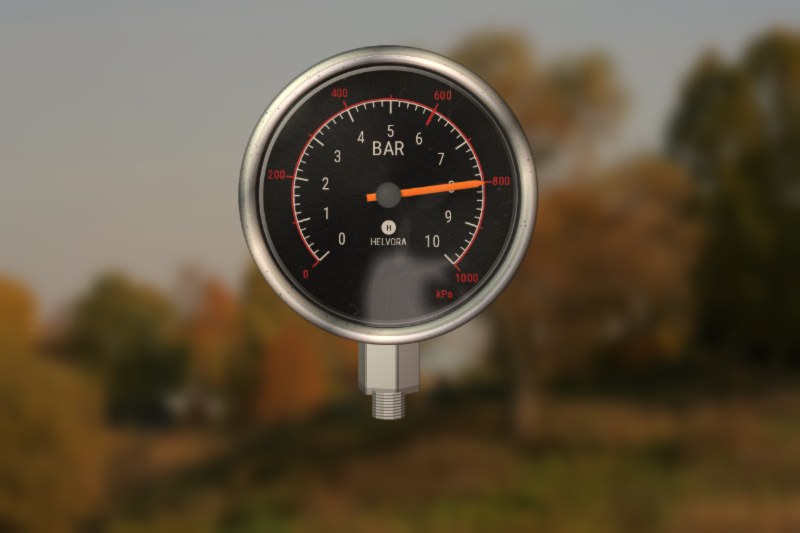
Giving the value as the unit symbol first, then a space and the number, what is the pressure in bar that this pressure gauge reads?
bar 8
